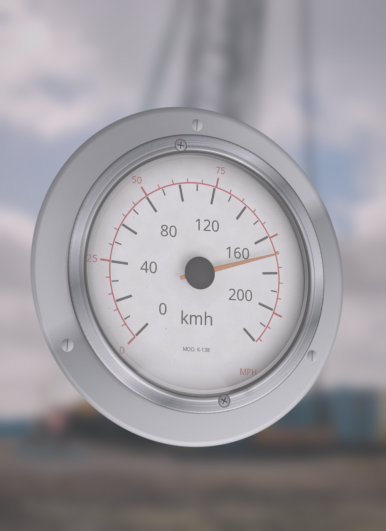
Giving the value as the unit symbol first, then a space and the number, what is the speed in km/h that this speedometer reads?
km/h 170
